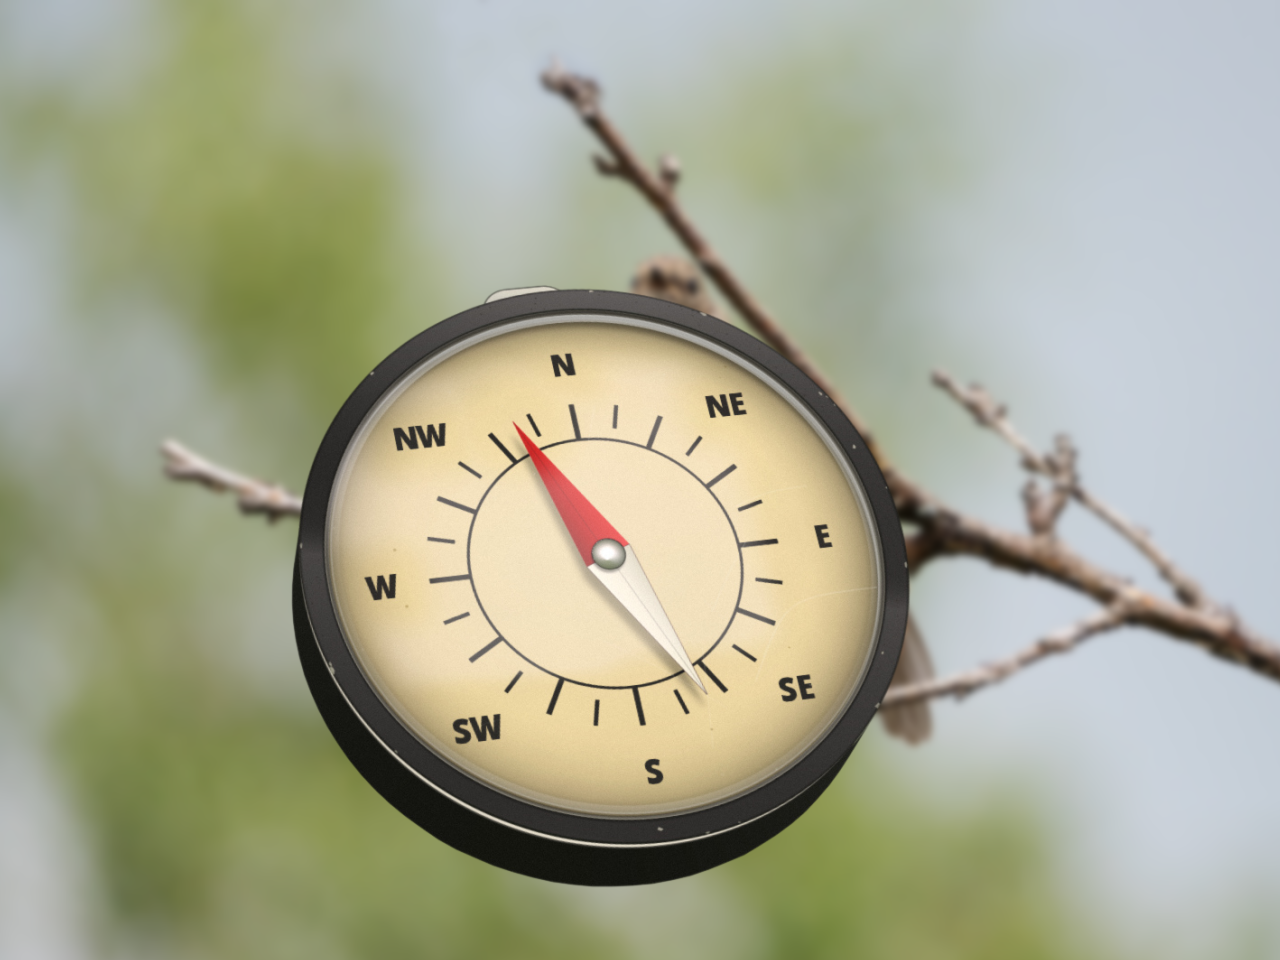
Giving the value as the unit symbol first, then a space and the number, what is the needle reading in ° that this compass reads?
° 337.5
